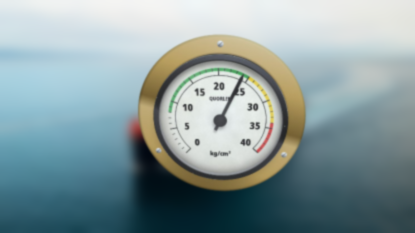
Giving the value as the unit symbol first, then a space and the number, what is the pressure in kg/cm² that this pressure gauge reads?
kg/cm² 24
